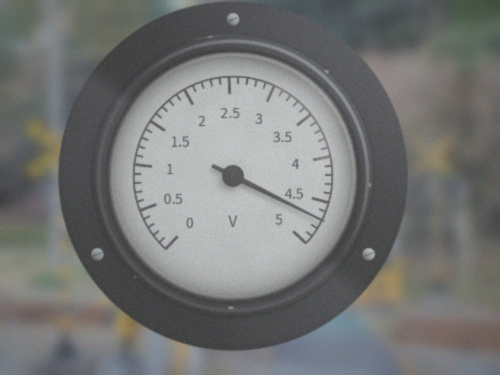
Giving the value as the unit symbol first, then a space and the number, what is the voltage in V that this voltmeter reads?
V 4.7
